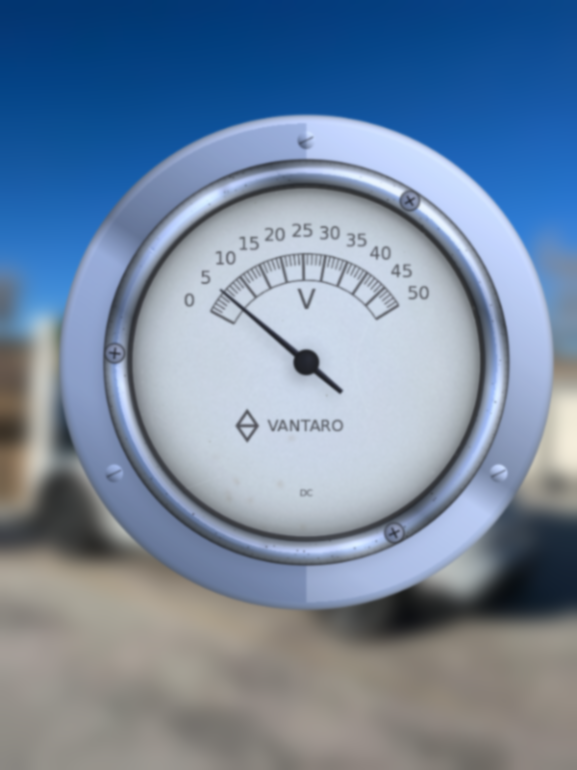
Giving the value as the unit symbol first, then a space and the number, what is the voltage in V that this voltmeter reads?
V 5
